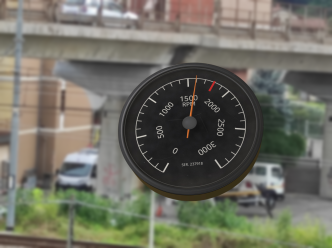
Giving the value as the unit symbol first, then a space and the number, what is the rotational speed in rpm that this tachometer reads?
rpm 1600
